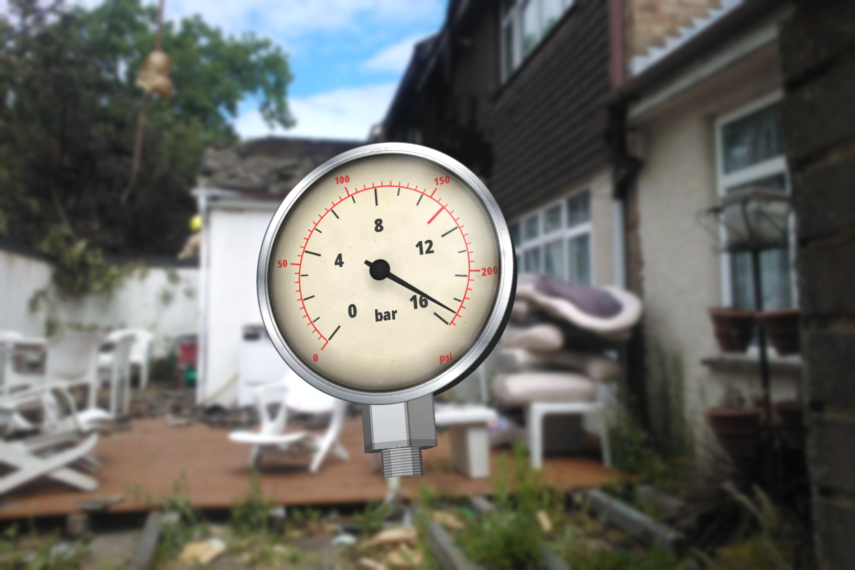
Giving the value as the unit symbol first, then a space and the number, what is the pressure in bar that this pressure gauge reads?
bar 15.5
